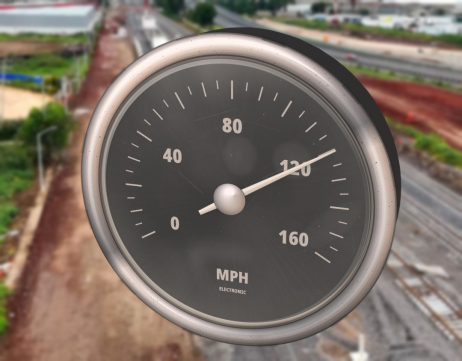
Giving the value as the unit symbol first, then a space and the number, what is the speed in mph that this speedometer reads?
mph 120
